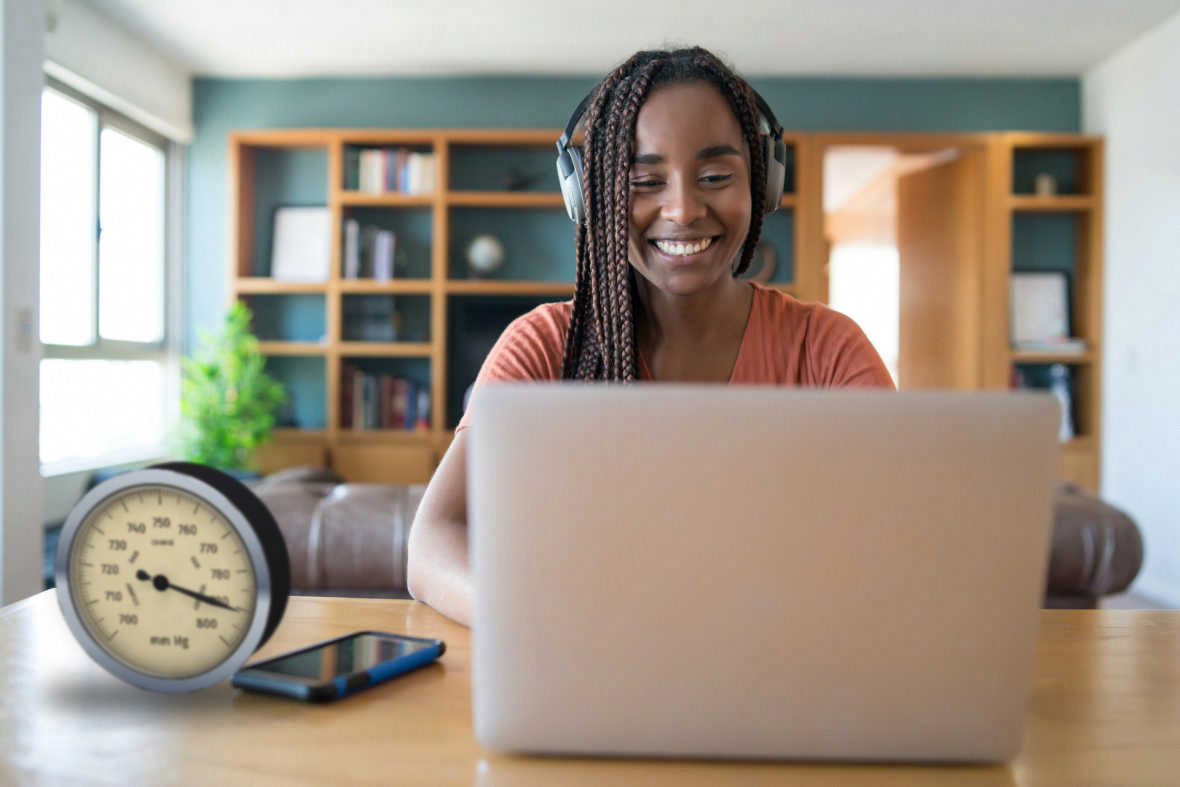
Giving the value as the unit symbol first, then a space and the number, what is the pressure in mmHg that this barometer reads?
mmHg 790
